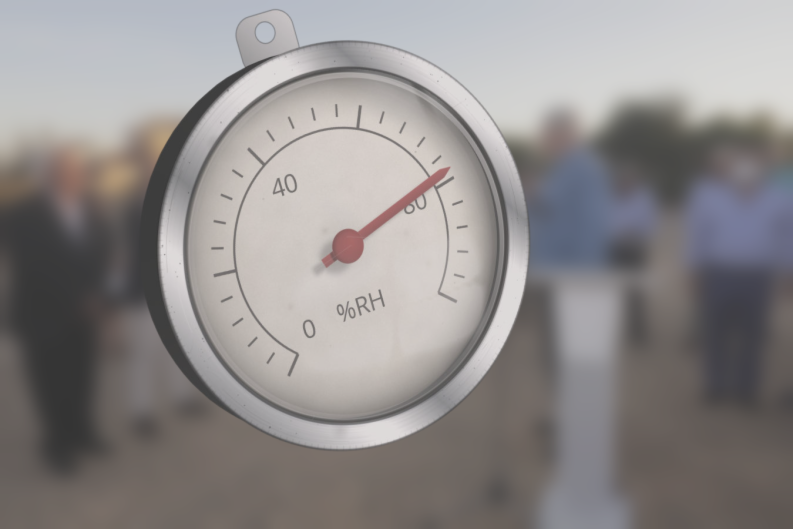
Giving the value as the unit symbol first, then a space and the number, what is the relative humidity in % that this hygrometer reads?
% 78
